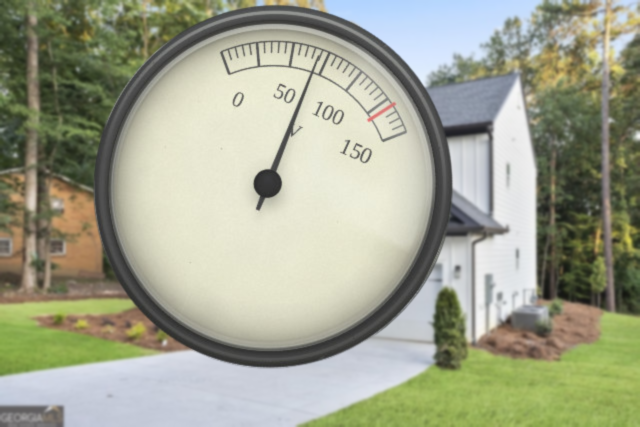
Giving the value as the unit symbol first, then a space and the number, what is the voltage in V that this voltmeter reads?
V 70
